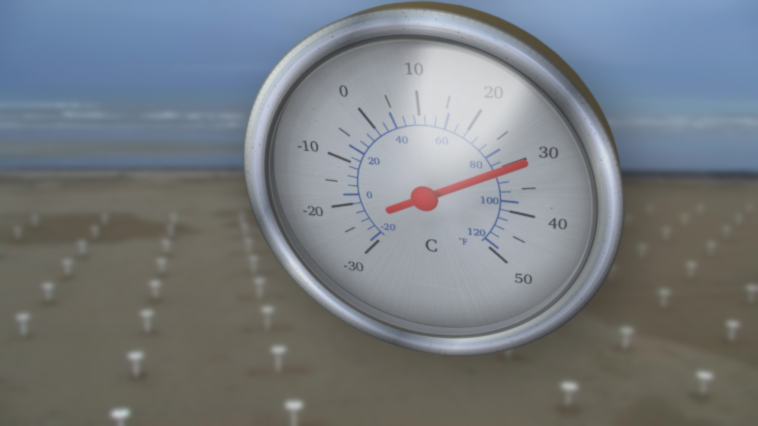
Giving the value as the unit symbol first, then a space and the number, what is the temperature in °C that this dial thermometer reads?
°C 30
